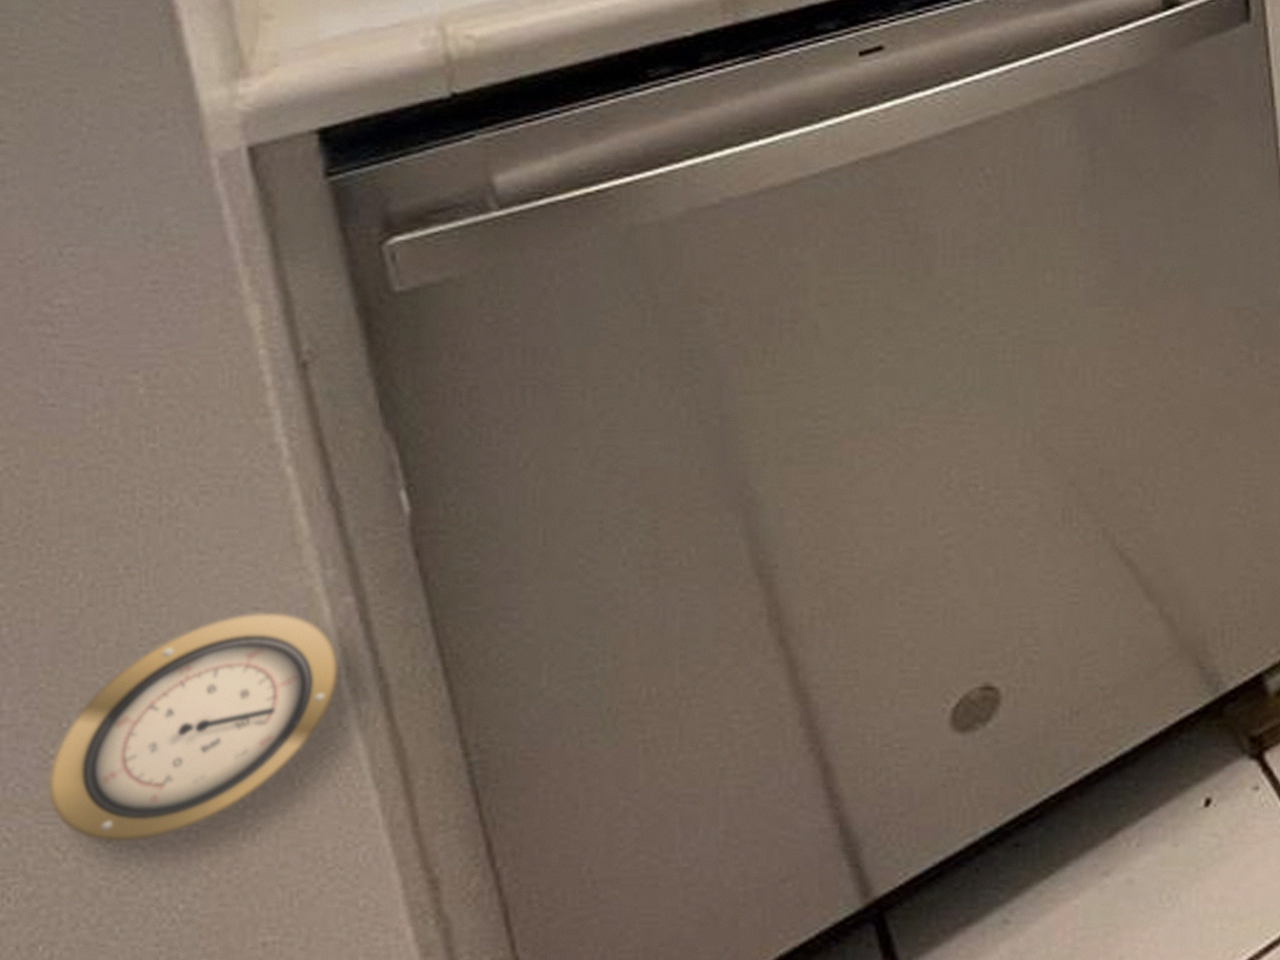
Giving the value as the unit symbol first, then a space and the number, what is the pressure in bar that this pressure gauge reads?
bar 9.5
